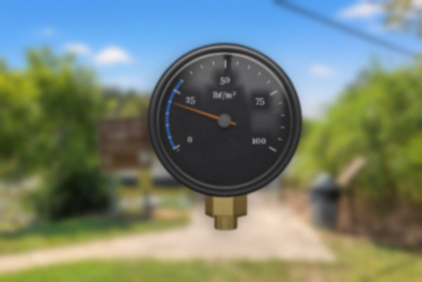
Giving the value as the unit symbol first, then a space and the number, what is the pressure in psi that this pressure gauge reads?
psi 20
